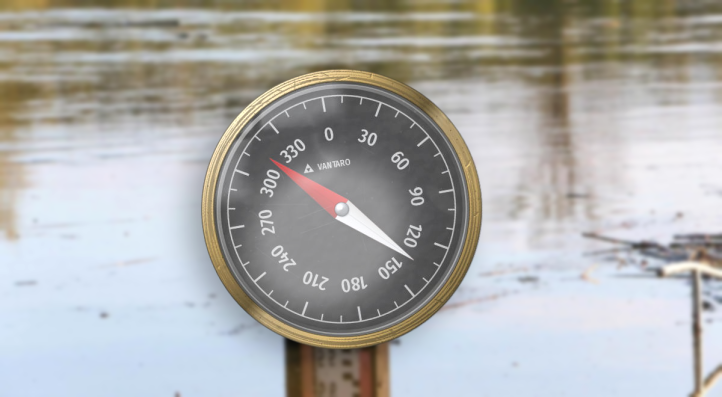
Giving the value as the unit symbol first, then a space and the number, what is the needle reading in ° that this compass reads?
° 315
